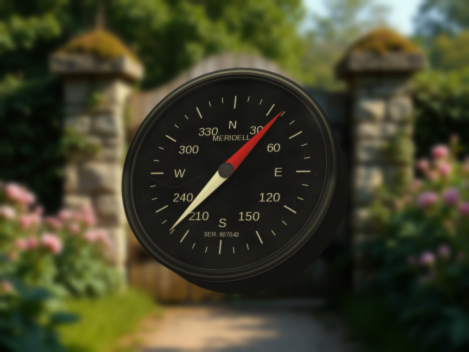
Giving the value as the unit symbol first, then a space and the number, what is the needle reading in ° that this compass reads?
° 40
